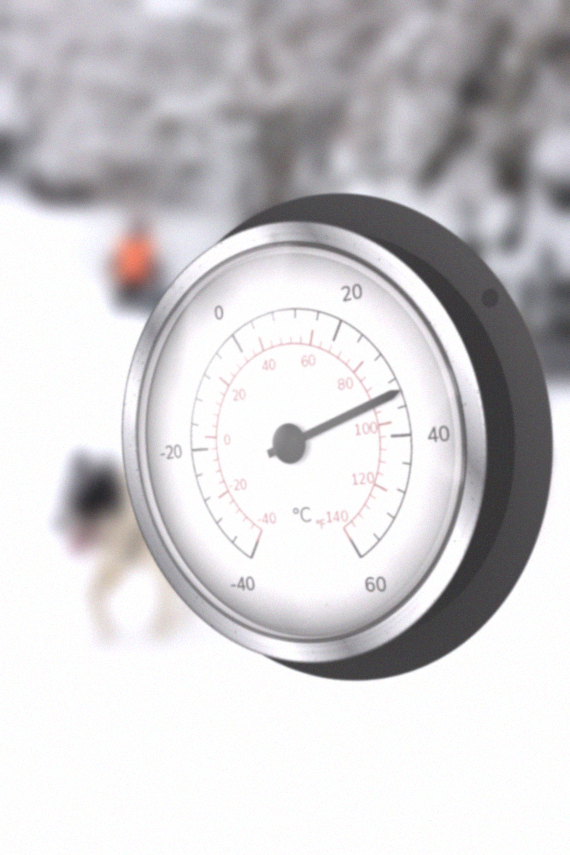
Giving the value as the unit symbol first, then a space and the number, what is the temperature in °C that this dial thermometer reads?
°C 34
